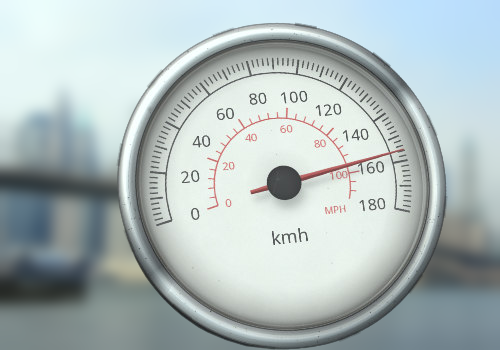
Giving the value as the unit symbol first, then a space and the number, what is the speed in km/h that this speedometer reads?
km/h 156
